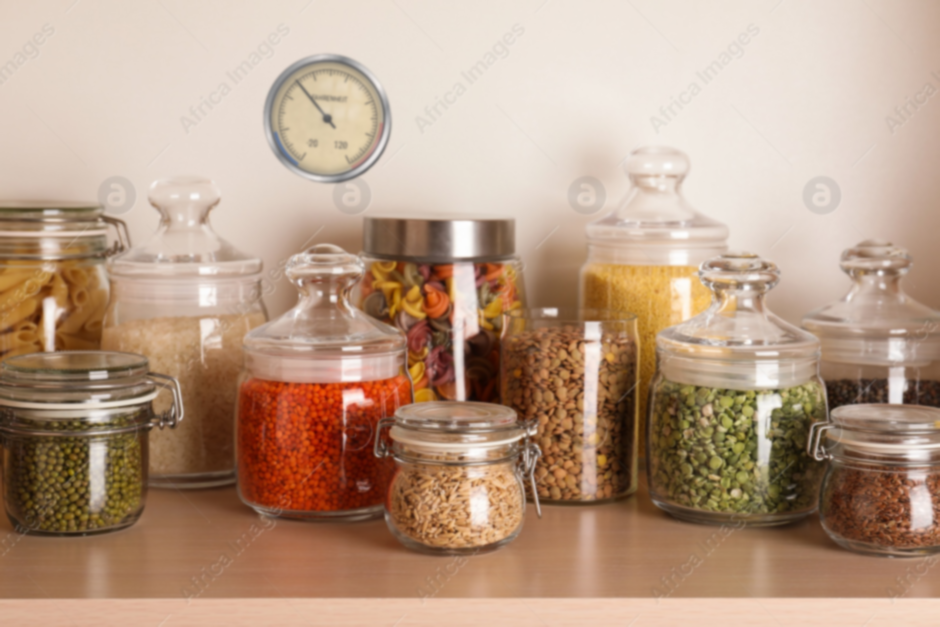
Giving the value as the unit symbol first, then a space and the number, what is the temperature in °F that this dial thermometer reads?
°F 30
